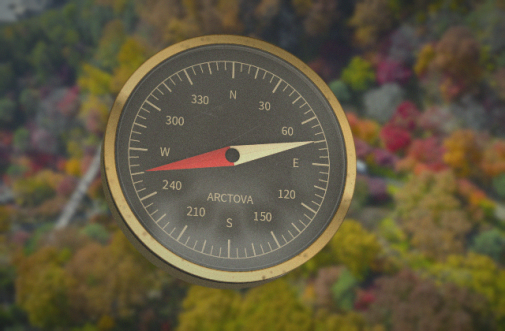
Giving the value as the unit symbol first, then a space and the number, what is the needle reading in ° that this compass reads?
° 255
